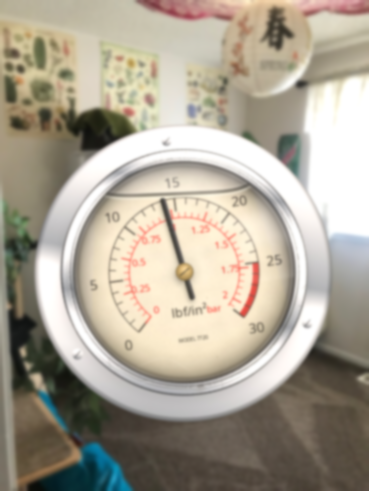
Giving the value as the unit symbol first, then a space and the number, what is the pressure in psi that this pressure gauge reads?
psi 14
